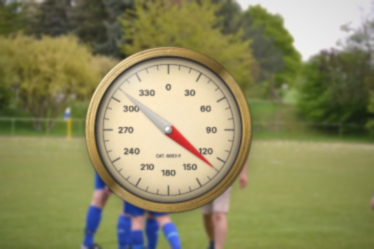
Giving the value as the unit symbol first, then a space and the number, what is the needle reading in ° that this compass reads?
° 130
